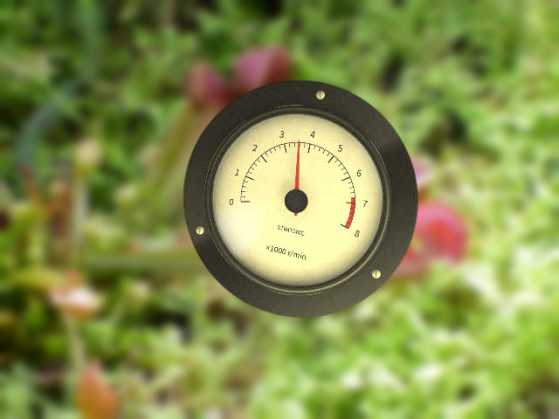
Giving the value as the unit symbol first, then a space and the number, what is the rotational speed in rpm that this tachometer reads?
rpm 3600
